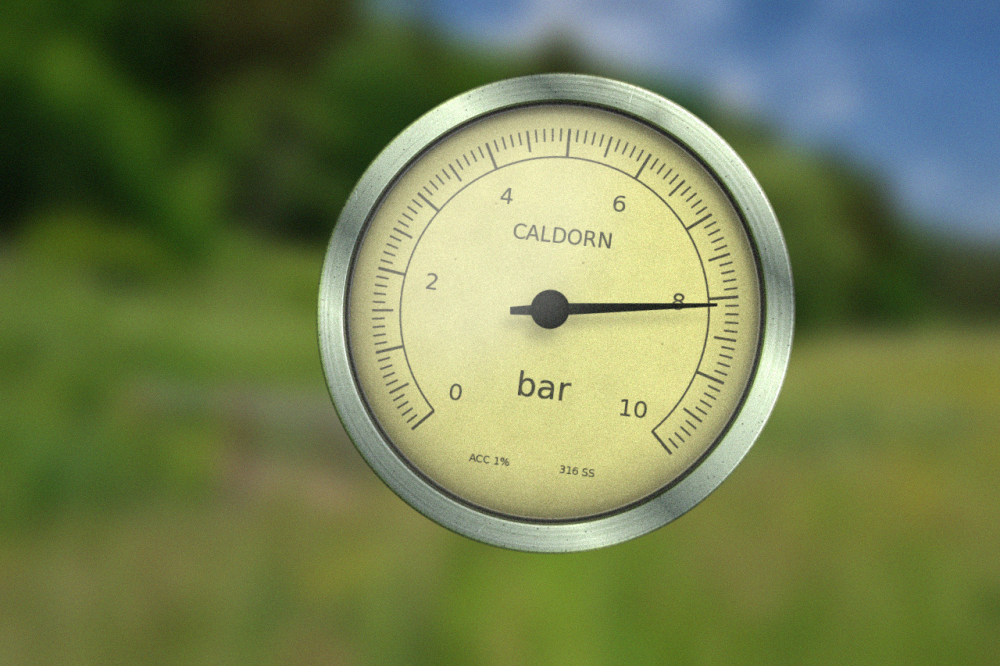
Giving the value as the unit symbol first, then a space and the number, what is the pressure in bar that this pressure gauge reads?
bar 8.1
